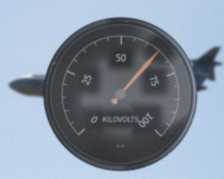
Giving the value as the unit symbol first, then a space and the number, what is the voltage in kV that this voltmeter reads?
kV 65
